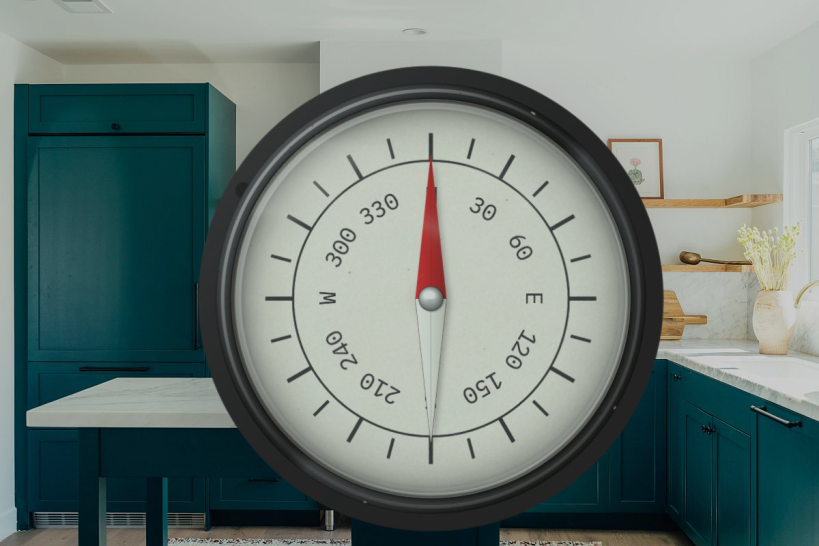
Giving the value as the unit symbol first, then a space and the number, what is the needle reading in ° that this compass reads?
° 0
